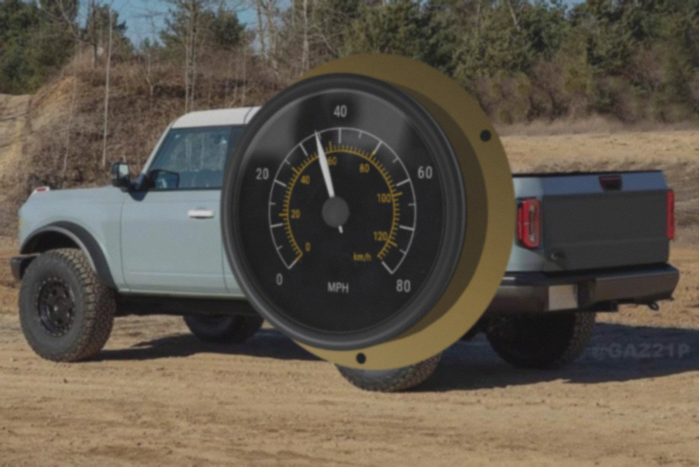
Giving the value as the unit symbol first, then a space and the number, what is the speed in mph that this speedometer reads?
mph 35
